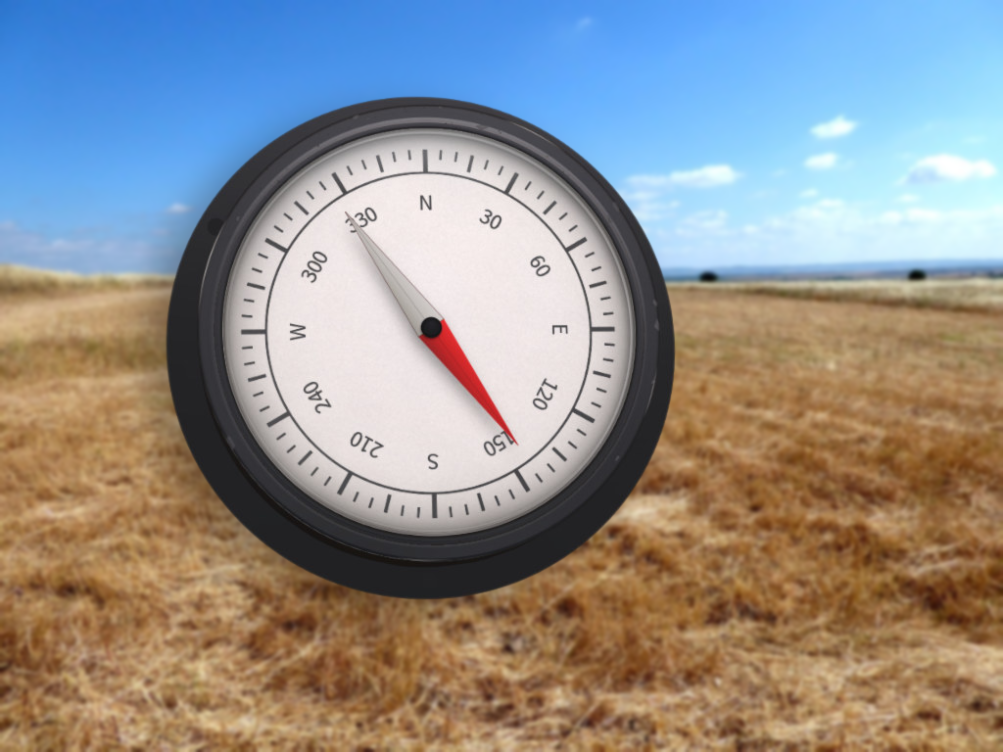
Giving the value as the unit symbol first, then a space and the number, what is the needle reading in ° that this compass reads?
° 145
